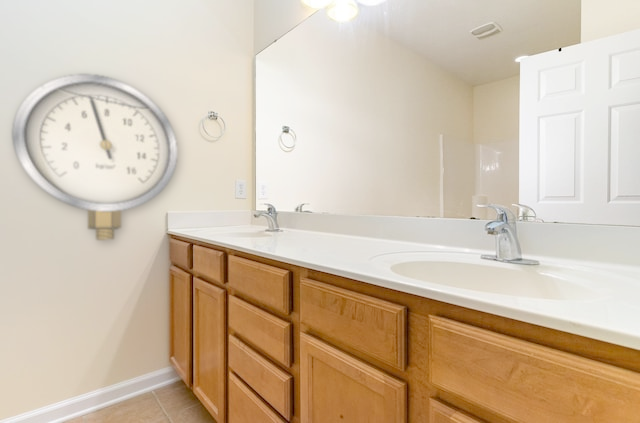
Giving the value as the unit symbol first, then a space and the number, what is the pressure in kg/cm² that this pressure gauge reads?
kg/cm² 7
